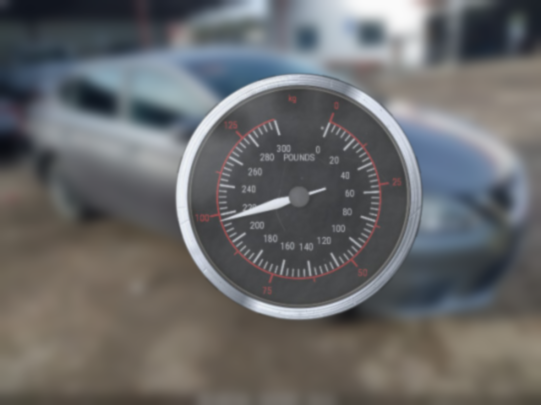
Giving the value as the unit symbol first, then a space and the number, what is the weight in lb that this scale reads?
lb 216
